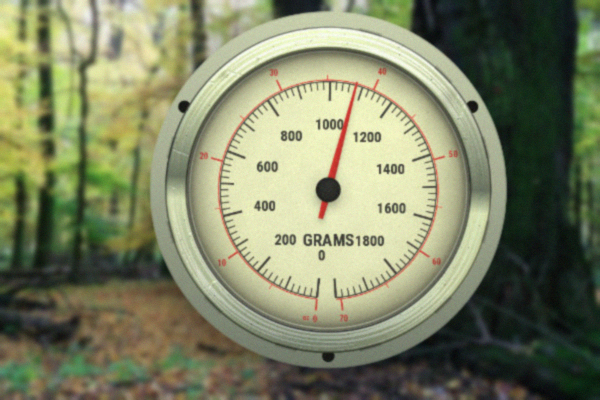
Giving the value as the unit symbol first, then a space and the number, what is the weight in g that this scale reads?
g 1080
